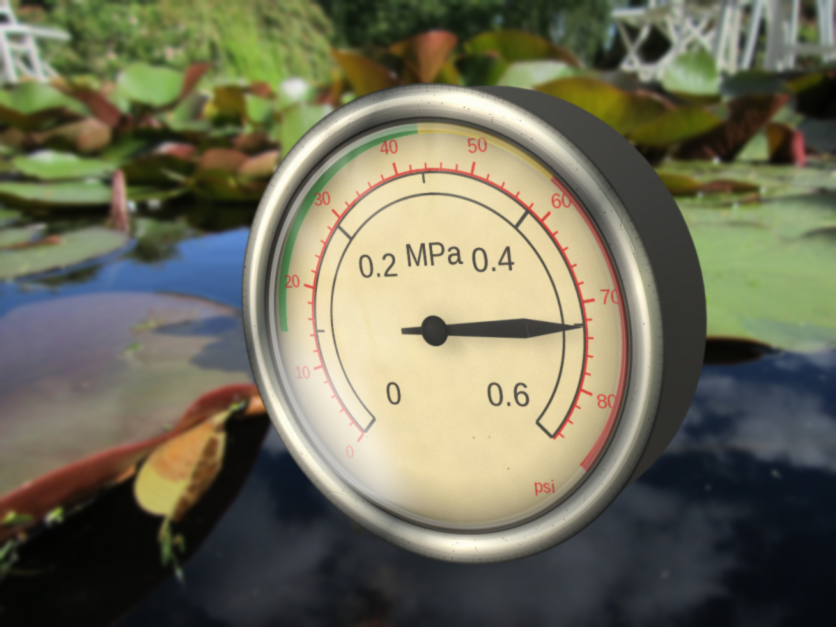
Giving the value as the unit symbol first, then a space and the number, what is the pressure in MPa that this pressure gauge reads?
MPa 0.5
